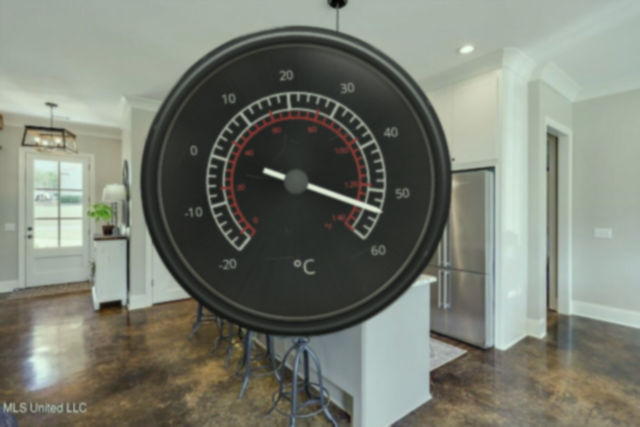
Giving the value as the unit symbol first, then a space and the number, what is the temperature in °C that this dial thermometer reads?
°C 54
